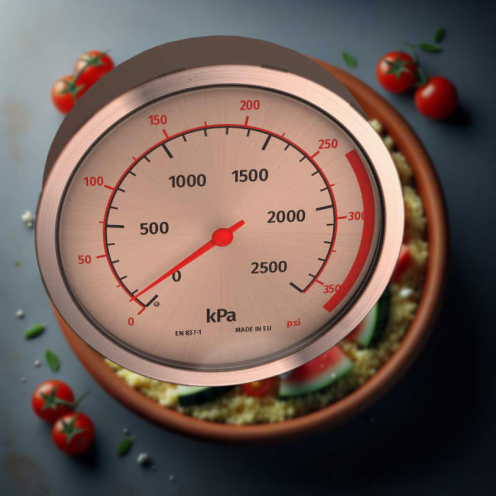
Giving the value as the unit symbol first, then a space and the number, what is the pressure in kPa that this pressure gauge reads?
kPa 100
